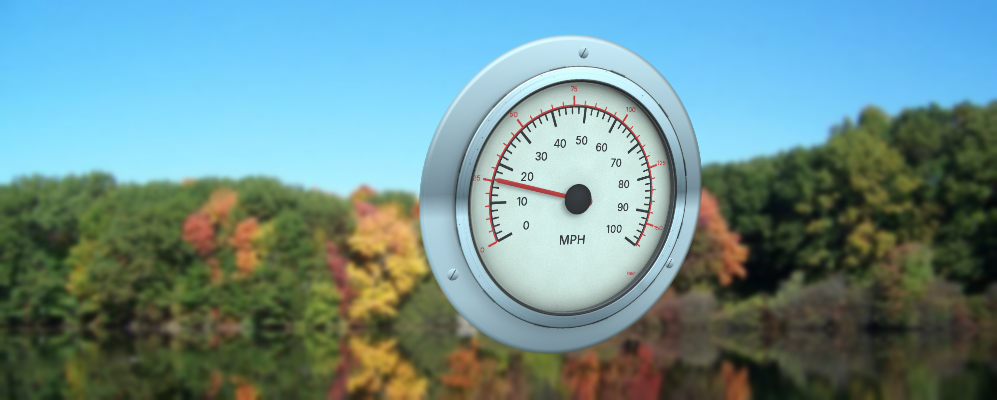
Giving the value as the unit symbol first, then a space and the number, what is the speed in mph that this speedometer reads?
mph 16
